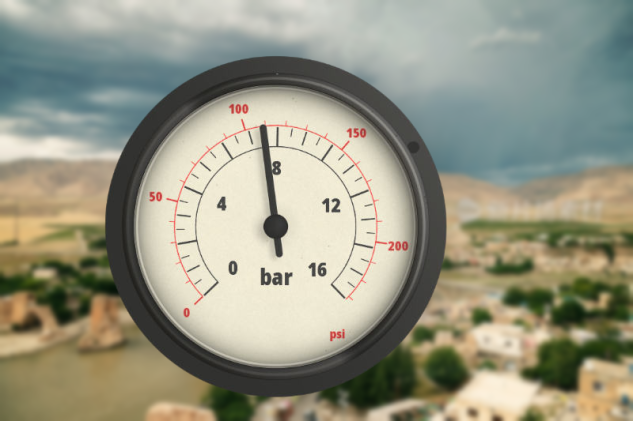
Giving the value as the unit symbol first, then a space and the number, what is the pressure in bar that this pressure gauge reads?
bar 7.5
